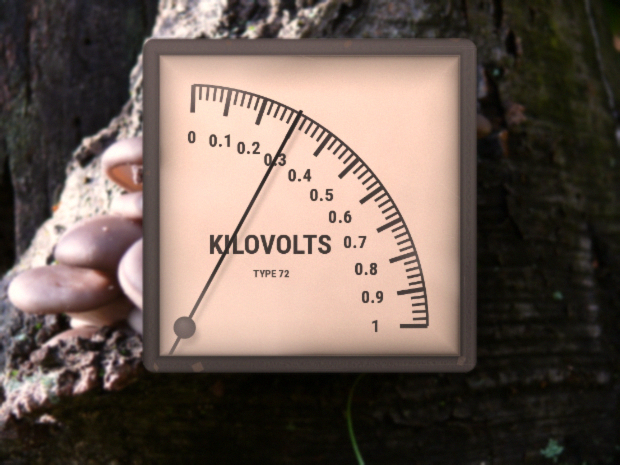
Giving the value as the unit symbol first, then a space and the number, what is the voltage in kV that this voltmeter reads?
kV 0.3
